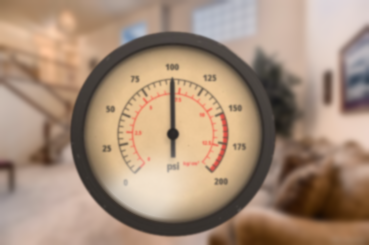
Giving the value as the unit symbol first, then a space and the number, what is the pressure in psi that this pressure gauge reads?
psi 100
